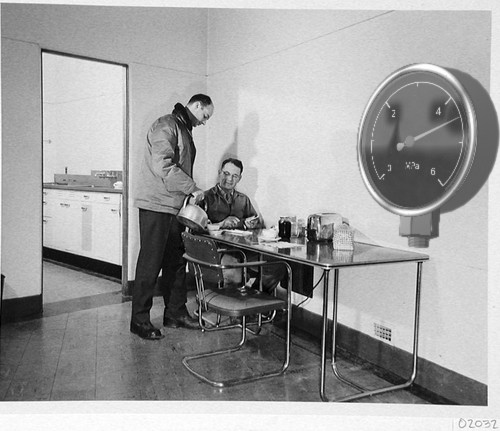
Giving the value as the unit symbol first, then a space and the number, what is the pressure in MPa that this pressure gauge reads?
MPa 4.5
